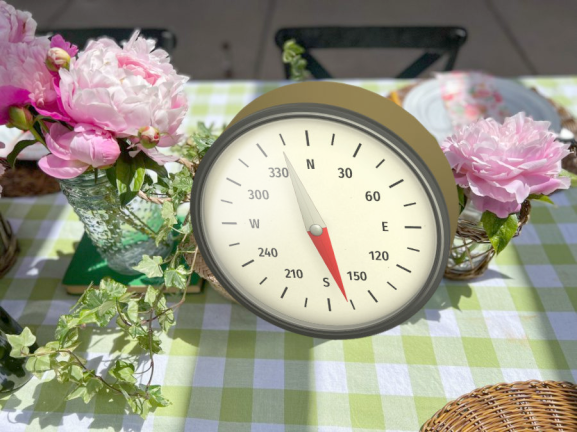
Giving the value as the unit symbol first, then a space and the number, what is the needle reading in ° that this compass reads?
° 165
